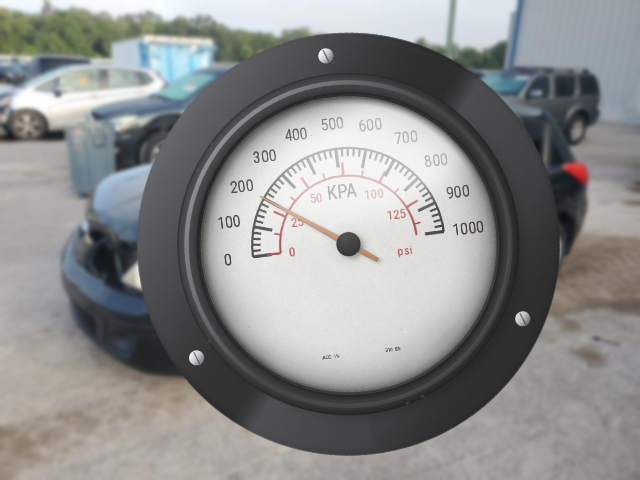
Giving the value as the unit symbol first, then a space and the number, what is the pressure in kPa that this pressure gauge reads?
kPa 200
